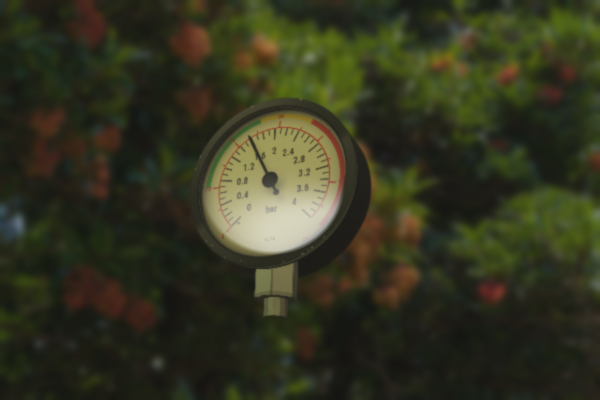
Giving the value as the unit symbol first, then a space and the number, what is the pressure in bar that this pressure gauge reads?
bar 1.6
